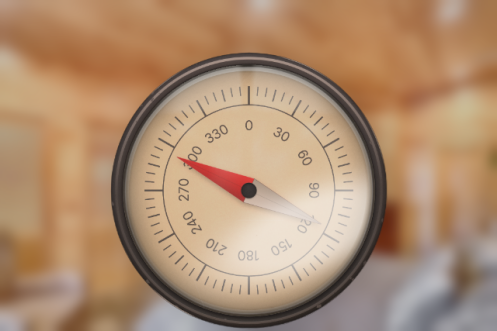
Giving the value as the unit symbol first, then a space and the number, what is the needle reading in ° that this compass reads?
° 295
